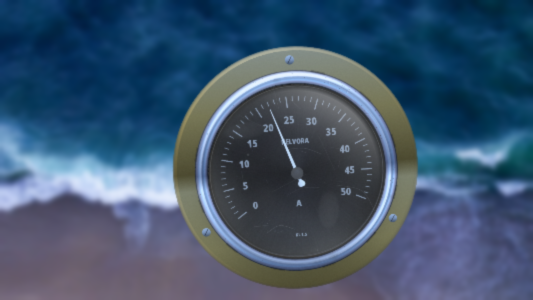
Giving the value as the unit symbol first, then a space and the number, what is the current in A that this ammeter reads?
A 22
